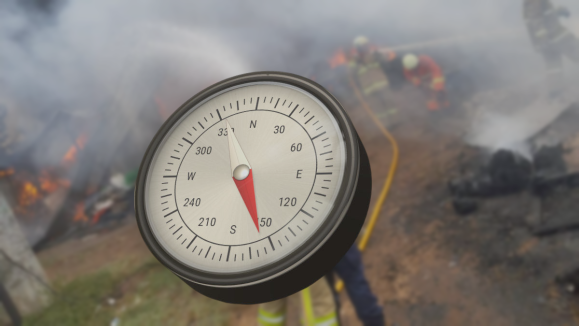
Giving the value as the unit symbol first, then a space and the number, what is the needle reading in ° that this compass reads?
° 155
